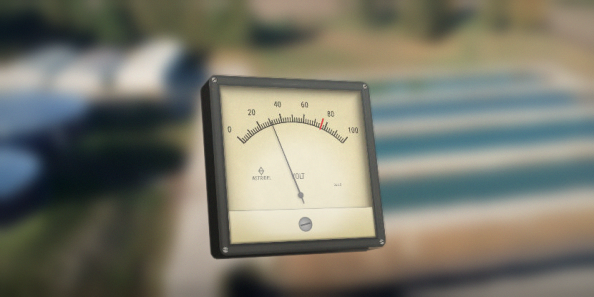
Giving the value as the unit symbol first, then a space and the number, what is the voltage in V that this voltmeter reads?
V 30
